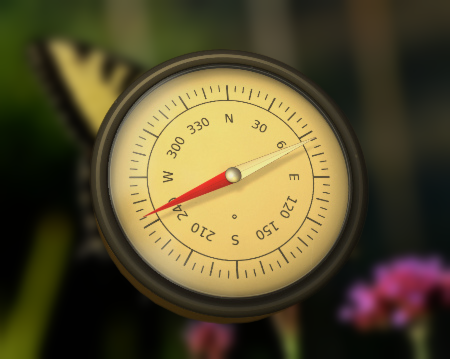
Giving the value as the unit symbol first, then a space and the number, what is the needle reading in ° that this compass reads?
° 245
